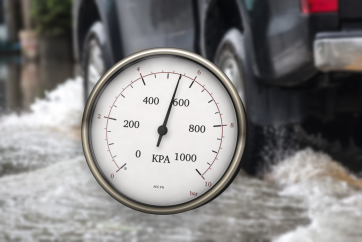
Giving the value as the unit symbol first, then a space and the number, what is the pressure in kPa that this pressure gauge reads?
kPa 550
